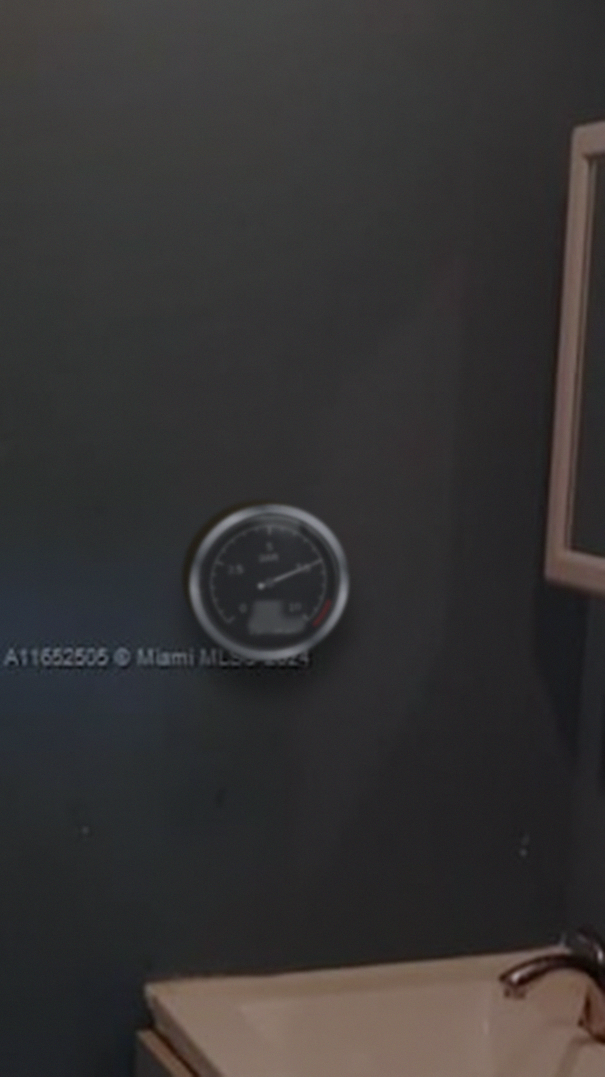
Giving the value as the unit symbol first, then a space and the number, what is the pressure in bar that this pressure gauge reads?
bar 7.5
